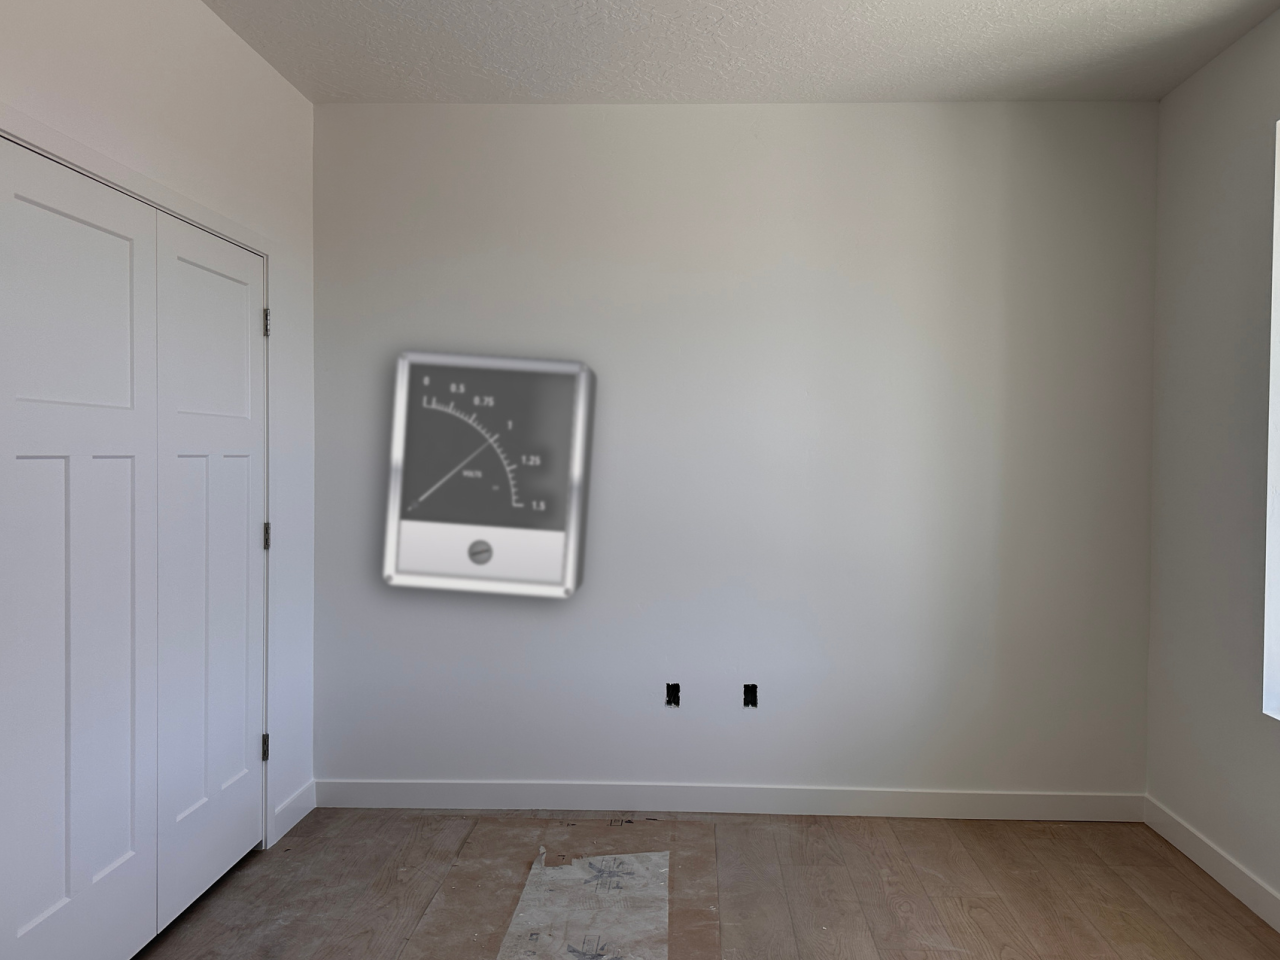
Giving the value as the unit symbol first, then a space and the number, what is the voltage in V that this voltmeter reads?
V 1
